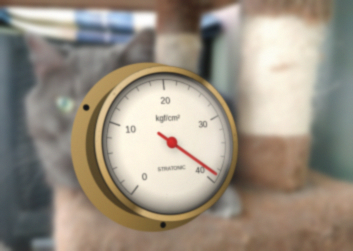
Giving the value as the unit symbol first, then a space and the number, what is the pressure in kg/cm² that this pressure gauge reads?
kg/cm² 39
